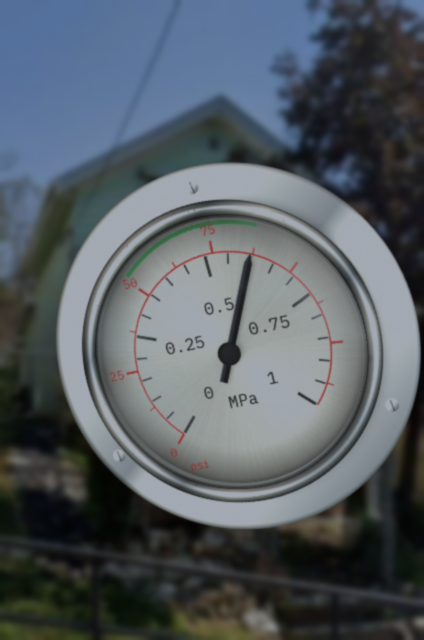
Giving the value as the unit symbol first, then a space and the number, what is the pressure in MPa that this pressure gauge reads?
MPa 0.6
